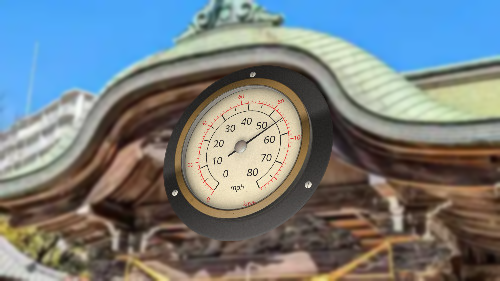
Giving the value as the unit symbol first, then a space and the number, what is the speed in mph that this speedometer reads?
mph 55
